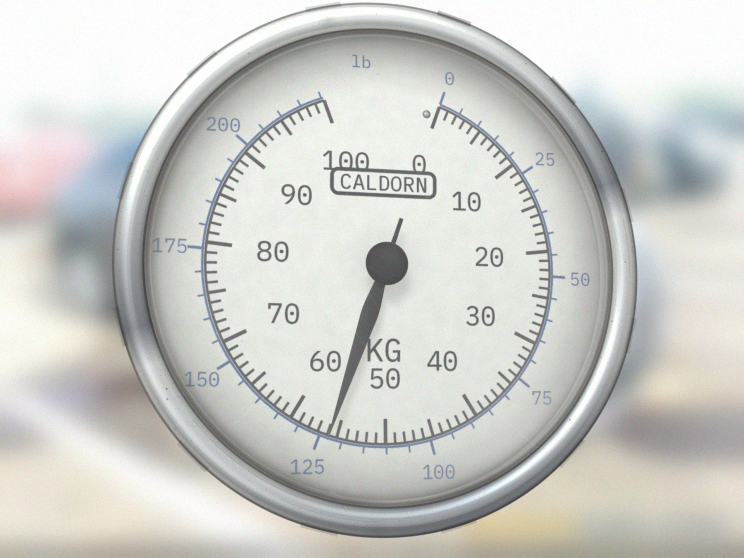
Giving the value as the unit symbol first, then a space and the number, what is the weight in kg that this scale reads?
kg 56
